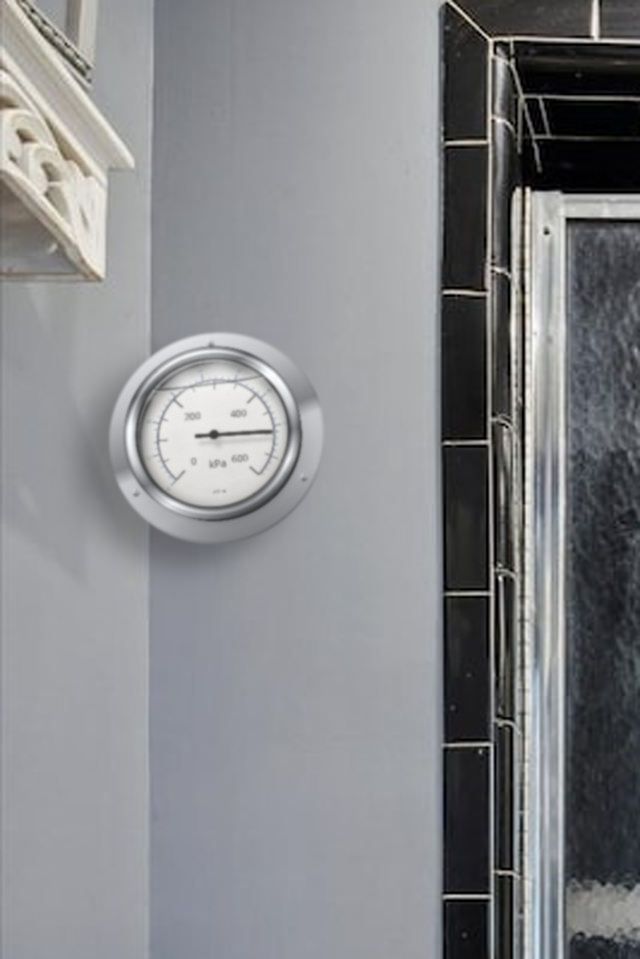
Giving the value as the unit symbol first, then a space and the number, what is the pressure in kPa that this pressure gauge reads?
kPa 500
